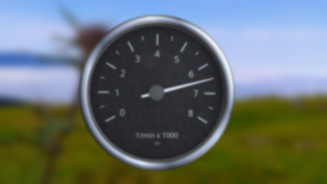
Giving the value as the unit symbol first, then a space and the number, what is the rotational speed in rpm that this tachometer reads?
rpm 6500
